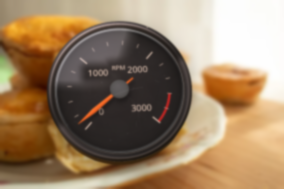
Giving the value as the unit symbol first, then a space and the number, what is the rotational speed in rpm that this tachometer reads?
rpm 100
